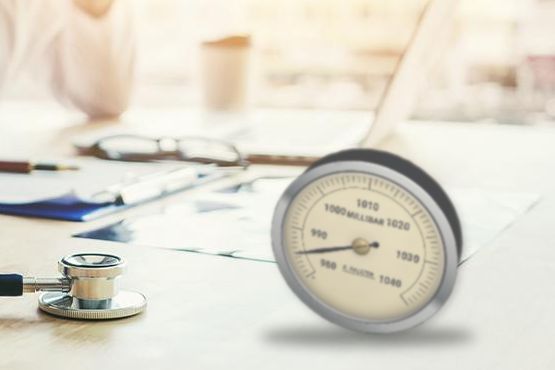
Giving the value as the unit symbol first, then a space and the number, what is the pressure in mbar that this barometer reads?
mbar 985
